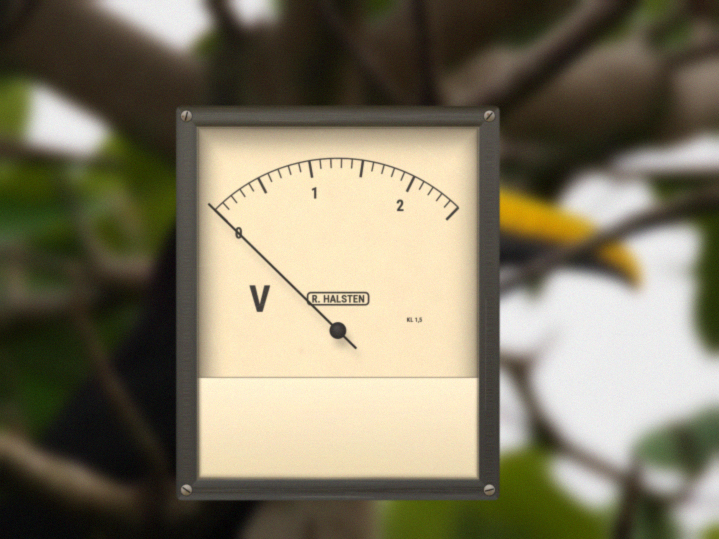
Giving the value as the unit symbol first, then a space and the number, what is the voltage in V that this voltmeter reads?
V 0
